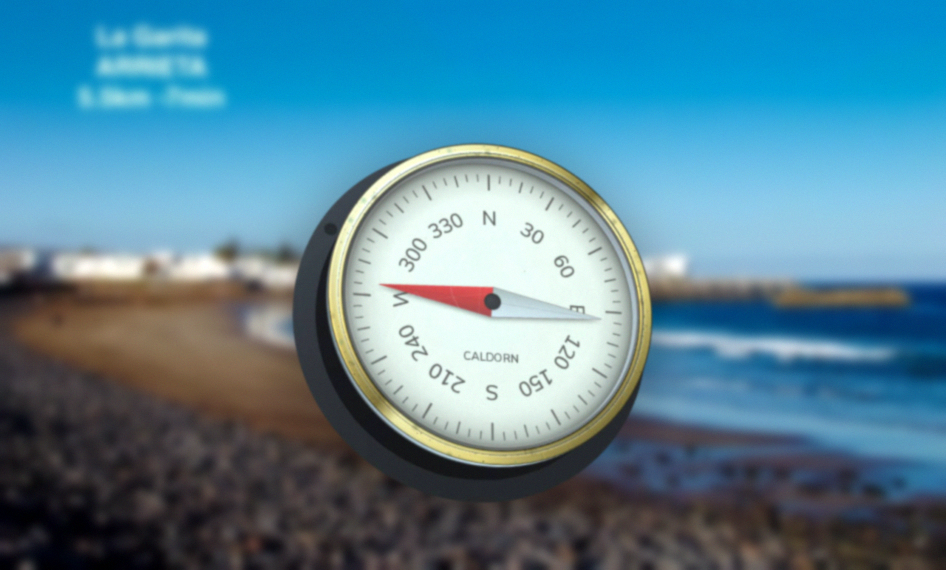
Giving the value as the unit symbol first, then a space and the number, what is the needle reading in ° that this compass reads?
° 275
